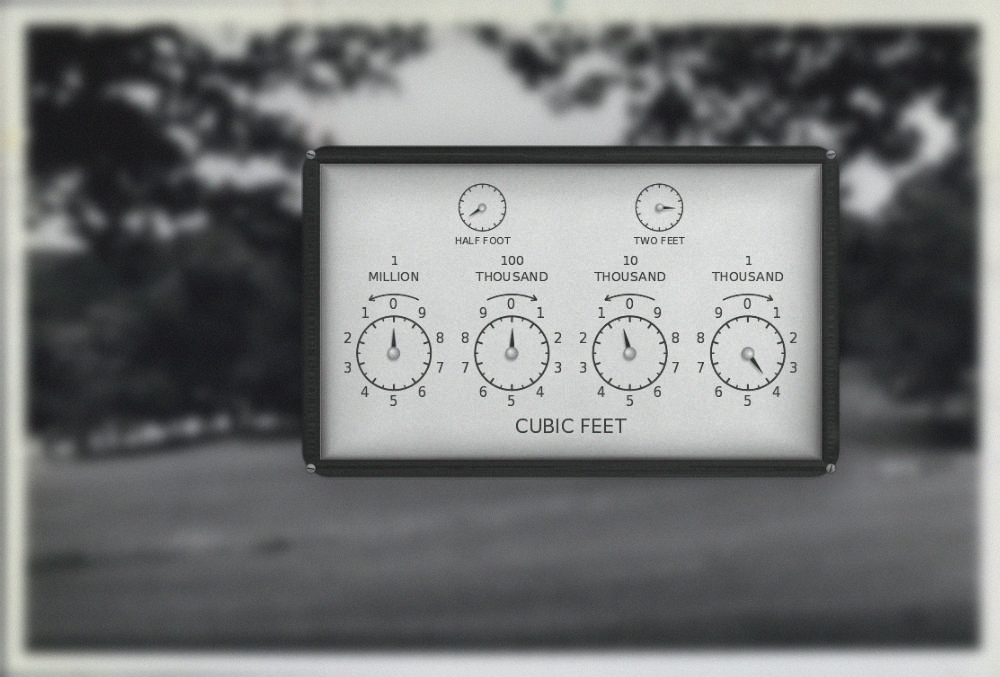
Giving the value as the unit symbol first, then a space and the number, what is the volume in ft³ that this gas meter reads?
ft³ 400
